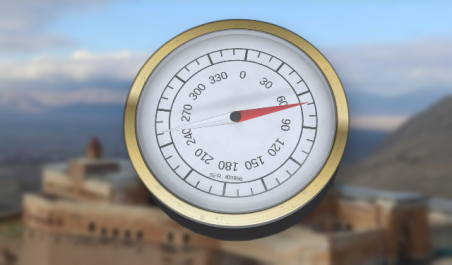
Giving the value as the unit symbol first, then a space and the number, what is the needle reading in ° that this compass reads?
° 70
